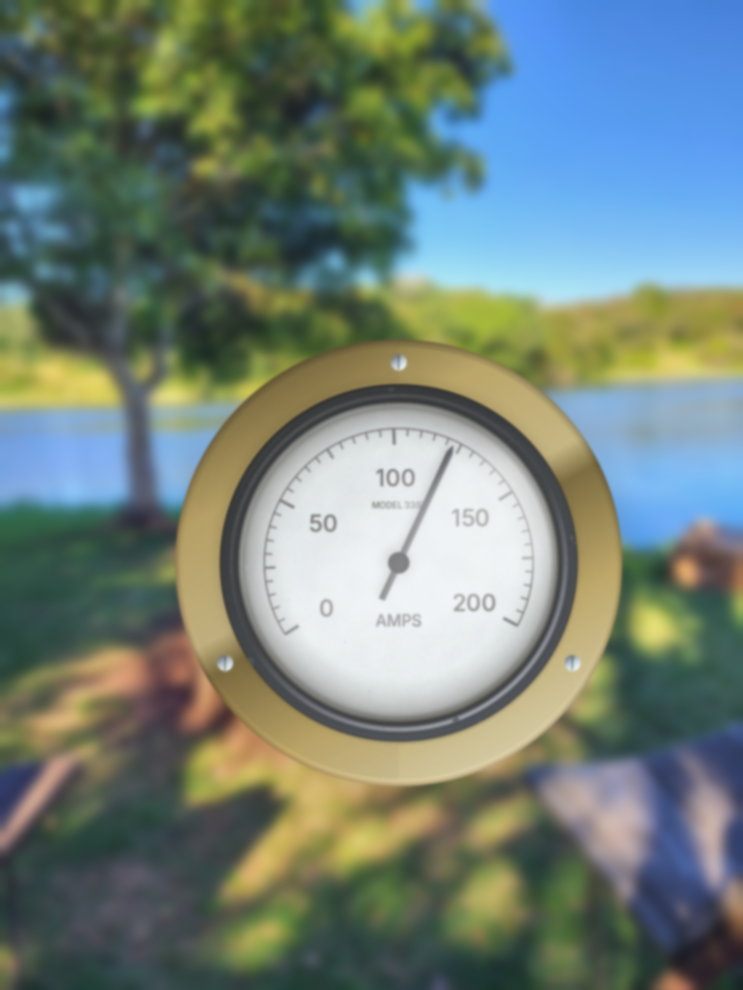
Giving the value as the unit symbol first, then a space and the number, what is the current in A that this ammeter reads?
A 122.5
